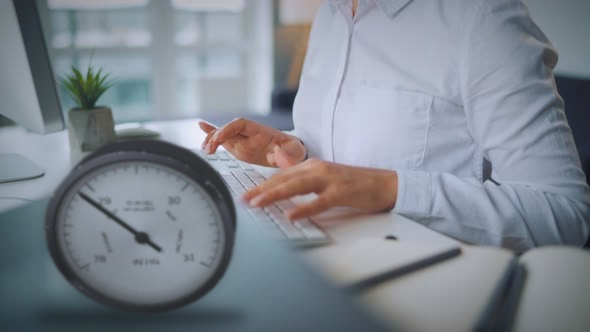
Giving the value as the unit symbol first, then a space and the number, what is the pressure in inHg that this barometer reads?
inHg 28.9
